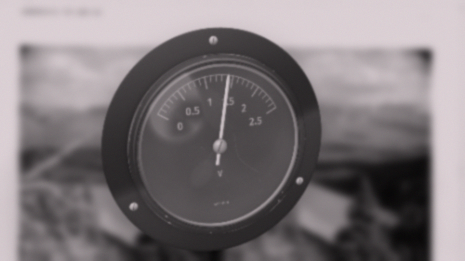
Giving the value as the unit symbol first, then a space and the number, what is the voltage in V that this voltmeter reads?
V 1.4
